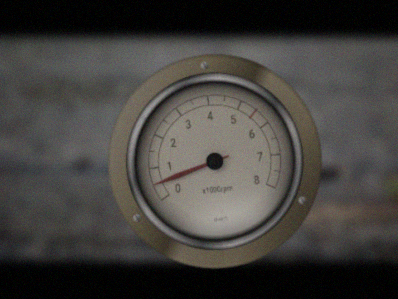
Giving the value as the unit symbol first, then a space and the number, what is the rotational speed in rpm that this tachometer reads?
rpm 500
